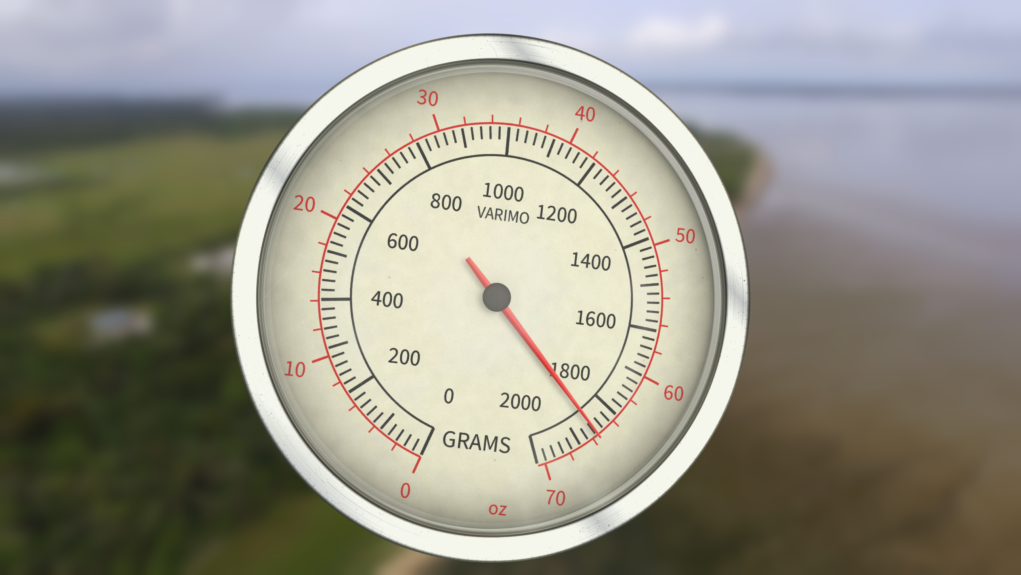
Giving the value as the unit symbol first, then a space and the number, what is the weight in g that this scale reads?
g 1860
